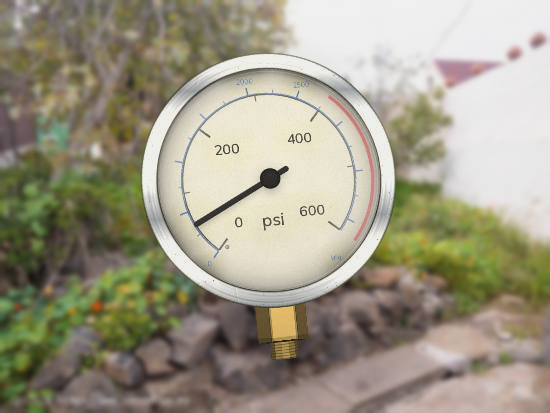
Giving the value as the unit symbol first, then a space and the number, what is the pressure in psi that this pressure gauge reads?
psi 50
